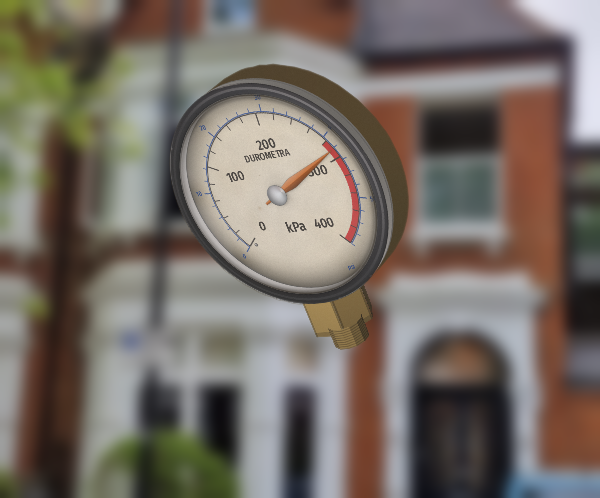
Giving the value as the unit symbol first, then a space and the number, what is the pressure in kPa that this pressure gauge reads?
kPa 290
